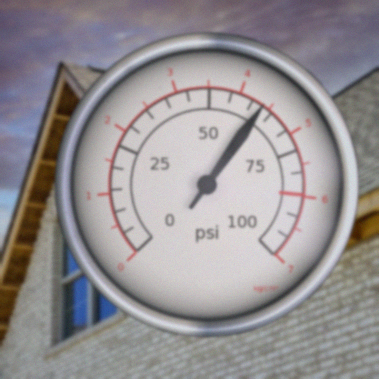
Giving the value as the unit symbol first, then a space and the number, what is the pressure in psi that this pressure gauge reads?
psi 62.5
